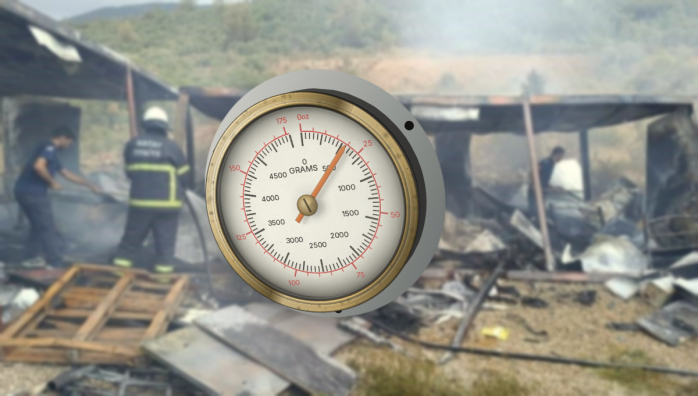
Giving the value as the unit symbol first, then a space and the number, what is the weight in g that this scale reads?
g 550
